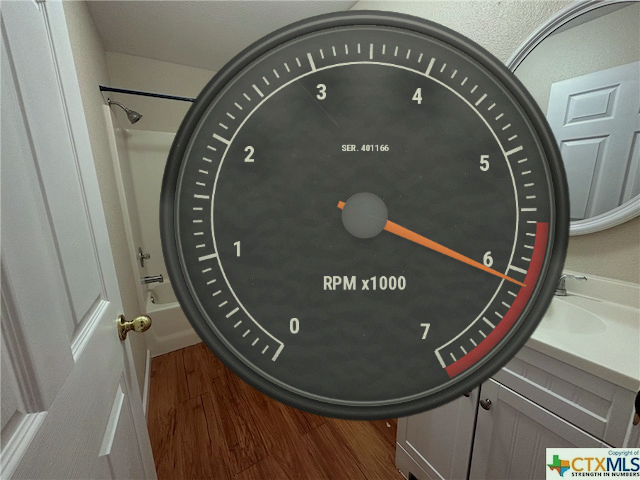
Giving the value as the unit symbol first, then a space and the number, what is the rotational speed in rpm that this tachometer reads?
rpm 6100
